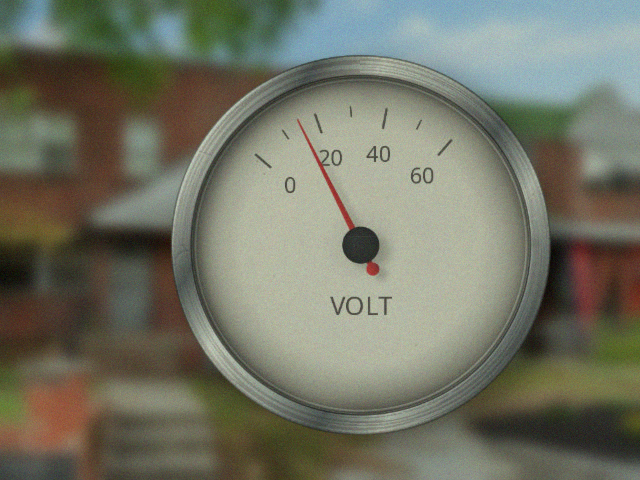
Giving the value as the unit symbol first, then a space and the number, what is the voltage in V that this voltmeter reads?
V 15
